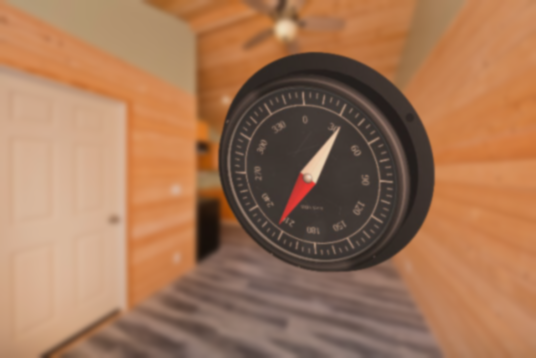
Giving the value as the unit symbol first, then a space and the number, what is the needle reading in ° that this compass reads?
° 215
